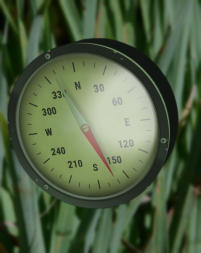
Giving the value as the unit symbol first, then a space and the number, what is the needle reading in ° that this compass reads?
° 160
